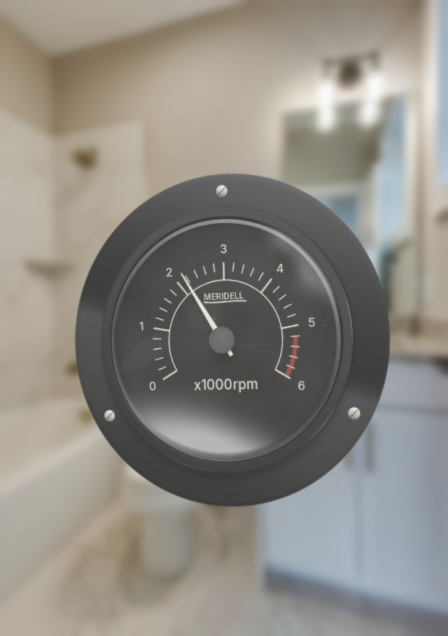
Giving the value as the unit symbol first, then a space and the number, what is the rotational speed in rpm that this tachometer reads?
rpm 2200
